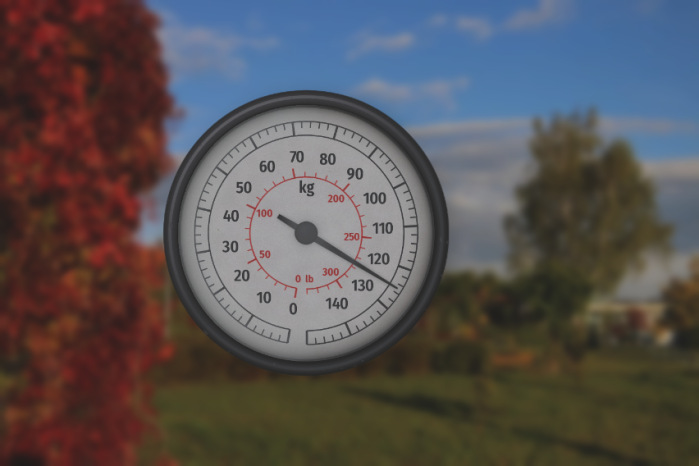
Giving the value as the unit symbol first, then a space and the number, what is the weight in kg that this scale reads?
kg 125
